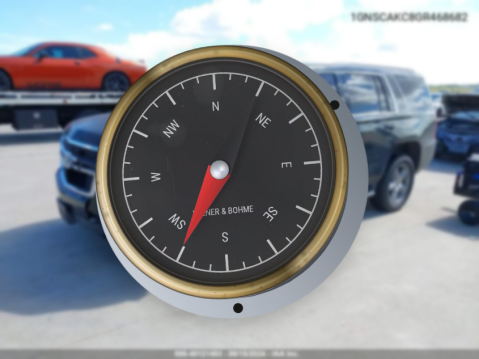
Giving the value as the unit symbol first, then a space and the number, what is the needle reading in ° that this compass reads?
° 210
